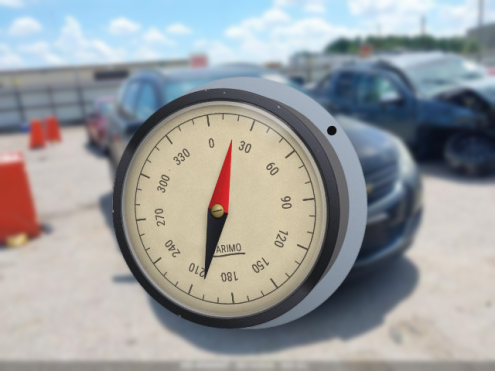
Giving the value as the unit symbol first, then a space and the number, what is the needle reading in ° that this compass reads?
° 20
